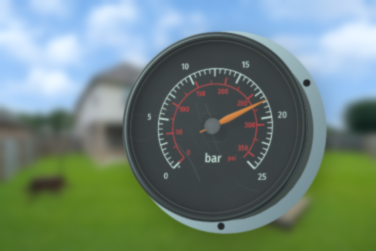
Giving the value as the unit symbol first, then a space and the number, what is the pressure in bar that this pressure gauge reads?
bar 18.5
